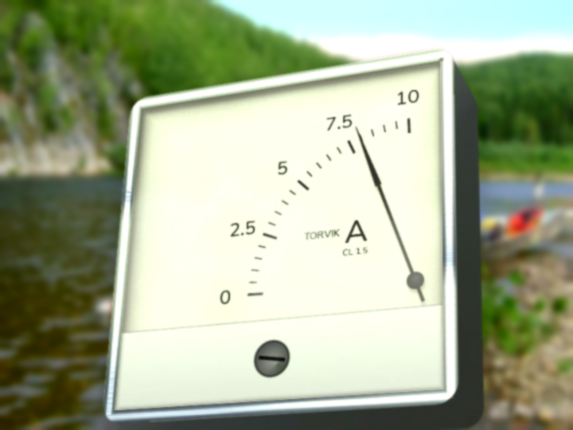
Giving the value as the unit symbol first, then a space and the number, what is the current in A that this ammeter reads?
A 8
